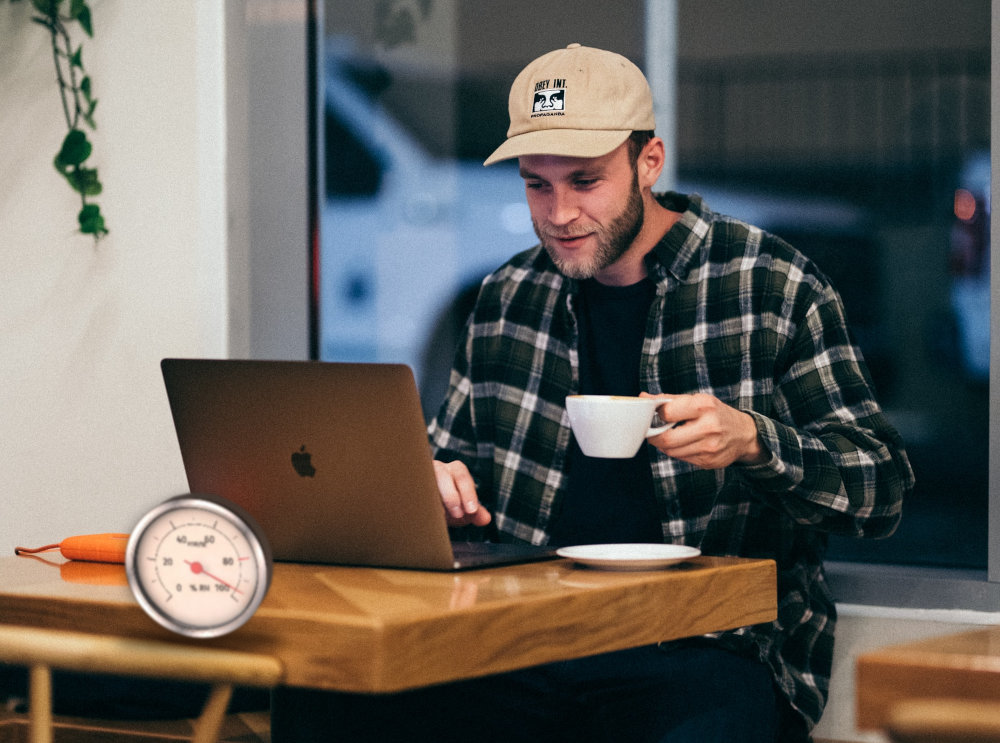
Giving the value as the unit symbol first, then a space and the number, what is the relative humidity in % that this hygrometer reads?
% 95
